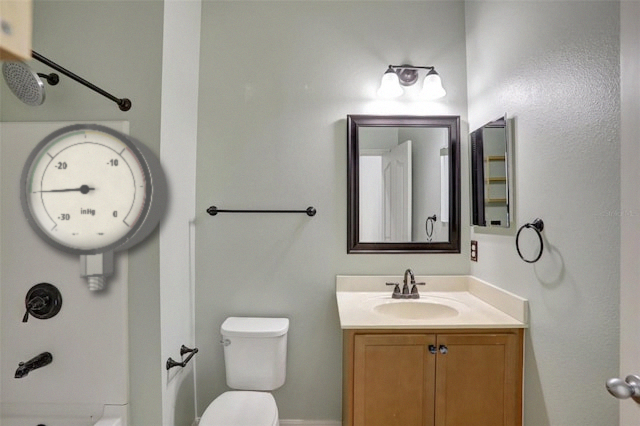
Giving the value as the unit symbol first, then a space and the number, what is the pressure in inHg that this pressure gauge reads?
inHg -25
